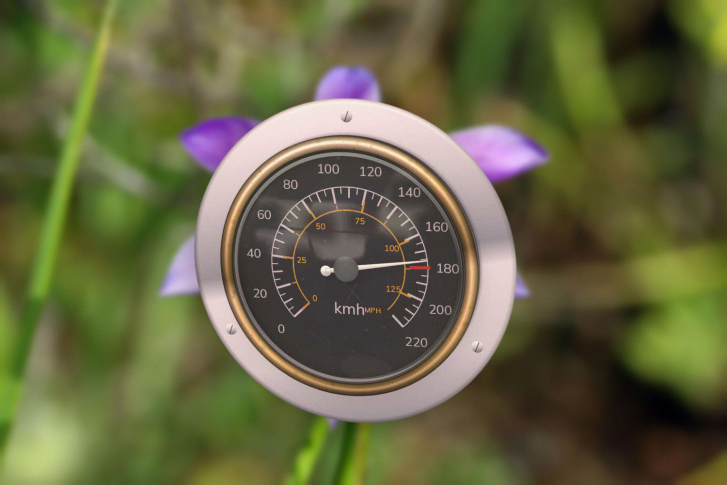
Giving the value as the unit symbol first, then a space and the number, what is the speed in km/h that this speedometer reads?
km/h 175
